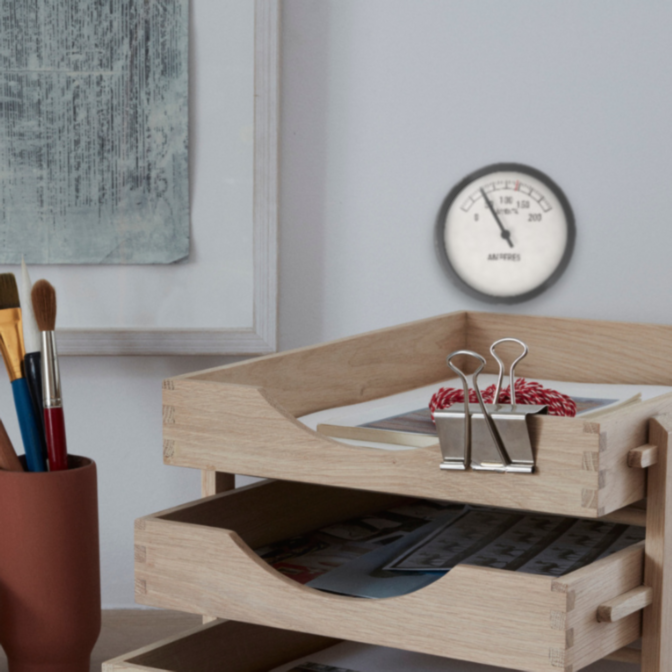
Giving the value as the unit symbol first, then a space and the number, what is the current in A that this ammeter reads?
A 50
